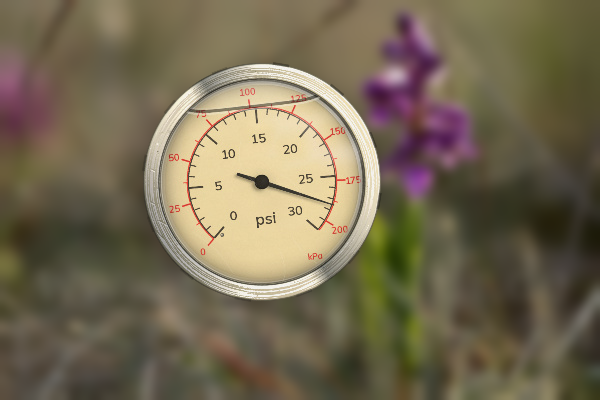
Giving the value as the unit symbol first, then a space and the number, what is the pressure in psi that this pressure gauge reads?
psi 27.5
